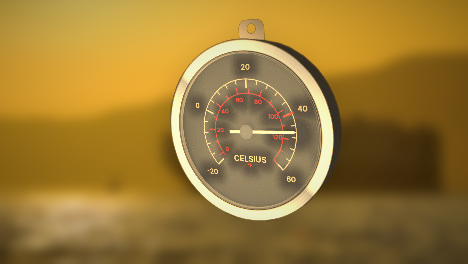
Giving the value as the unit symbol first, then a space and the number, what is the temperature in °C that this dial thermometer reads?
°C 46
